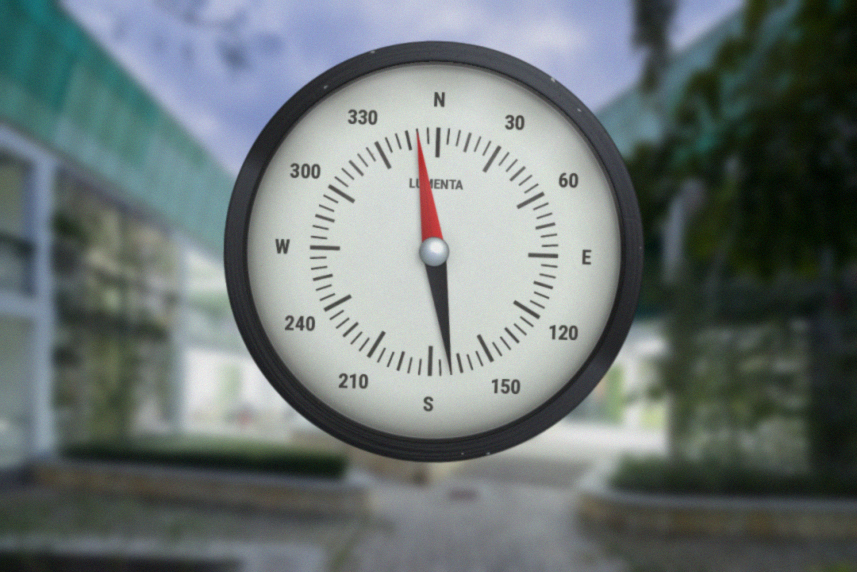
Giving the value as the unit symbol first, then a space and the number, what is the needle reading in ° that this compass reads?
° 350
